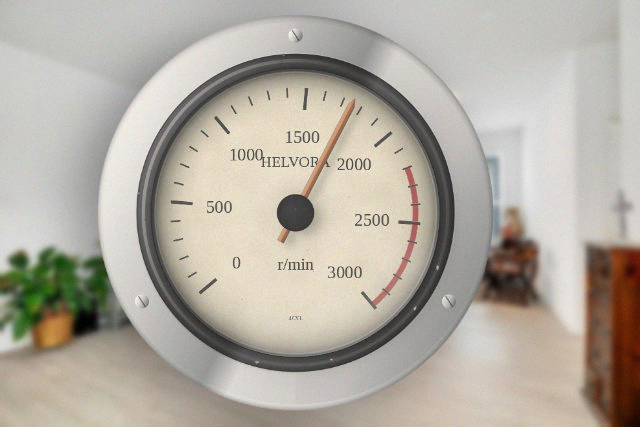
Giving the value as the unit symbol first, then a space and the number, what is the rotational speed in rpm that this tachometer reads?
rpm 1750
